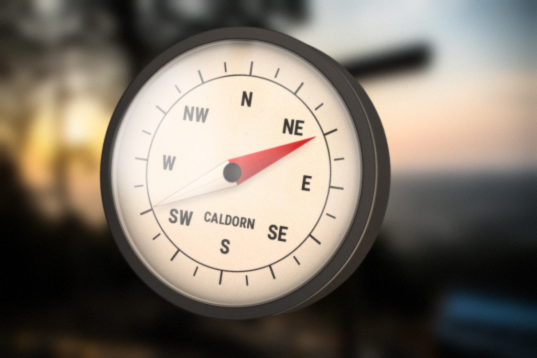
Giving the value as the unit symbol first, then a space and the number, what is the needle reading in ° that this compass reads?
° 60
